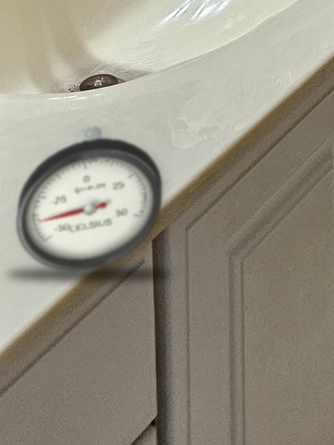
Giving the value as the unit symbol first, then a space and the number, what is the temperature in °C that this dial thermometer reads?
°C -37.5
